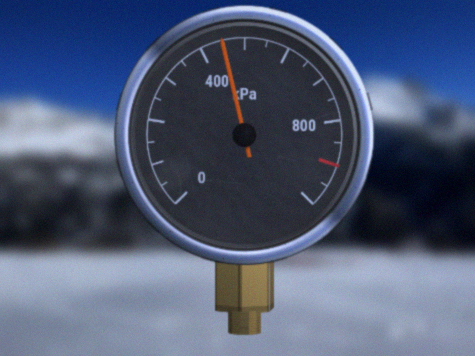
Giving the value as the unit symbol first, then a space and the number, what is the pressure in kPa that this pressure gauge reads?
kPa 450
